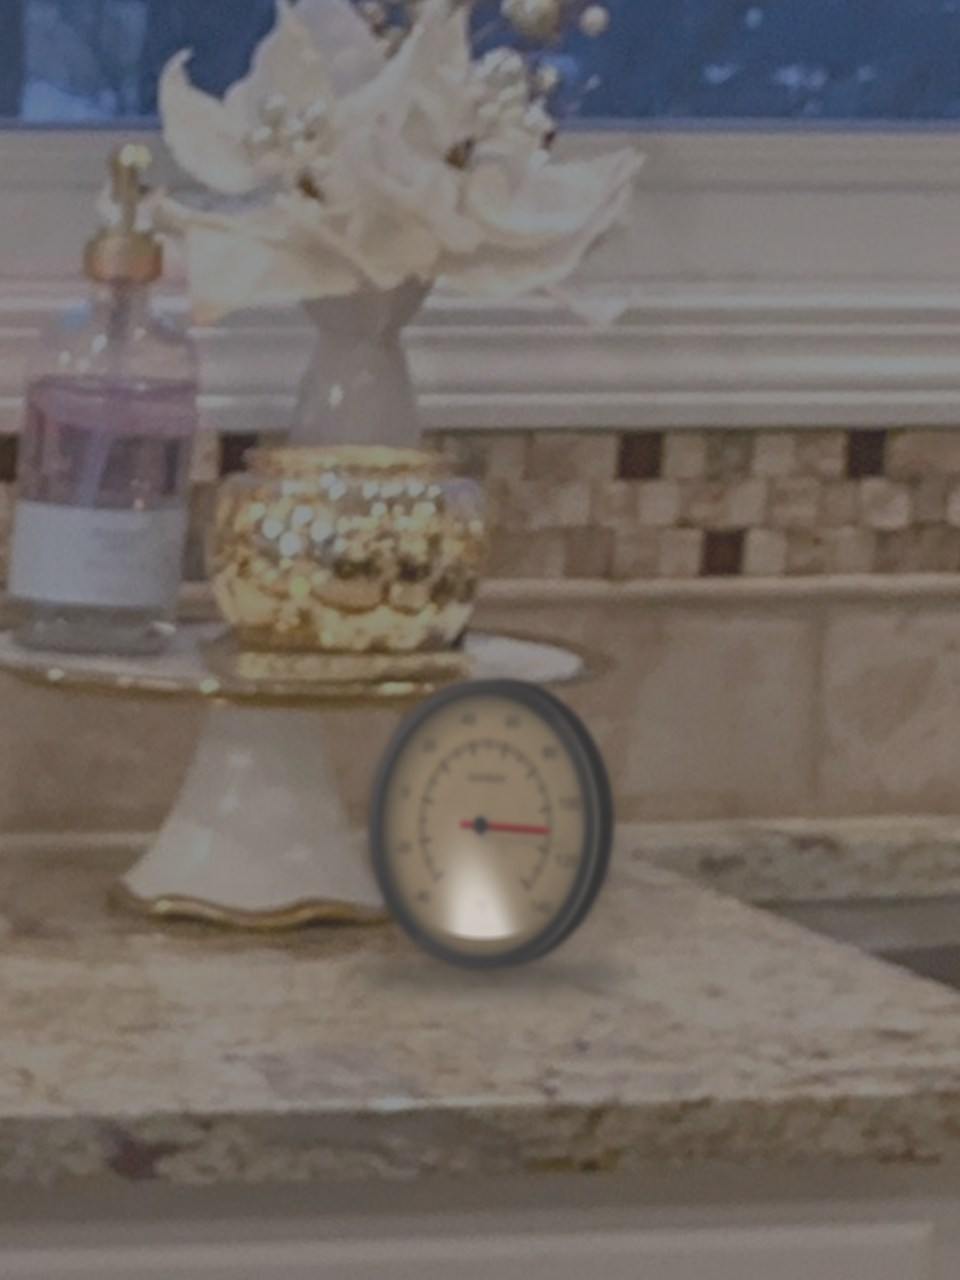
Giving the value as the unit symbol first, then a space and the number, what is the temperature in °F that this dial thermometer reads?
°F 110
